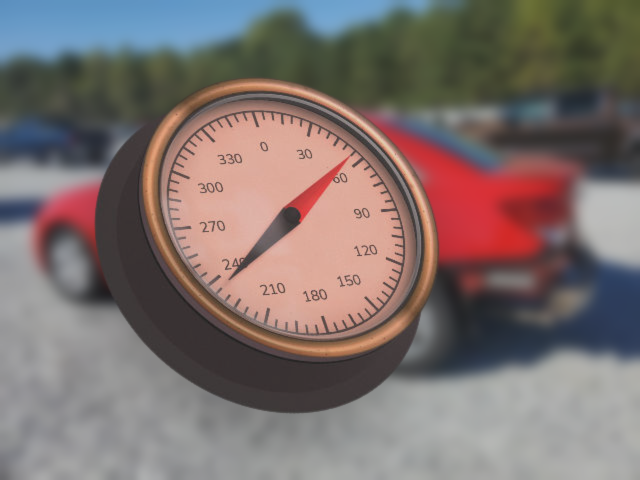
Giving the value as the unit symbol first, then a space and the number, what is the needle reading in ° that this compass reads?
° 55
